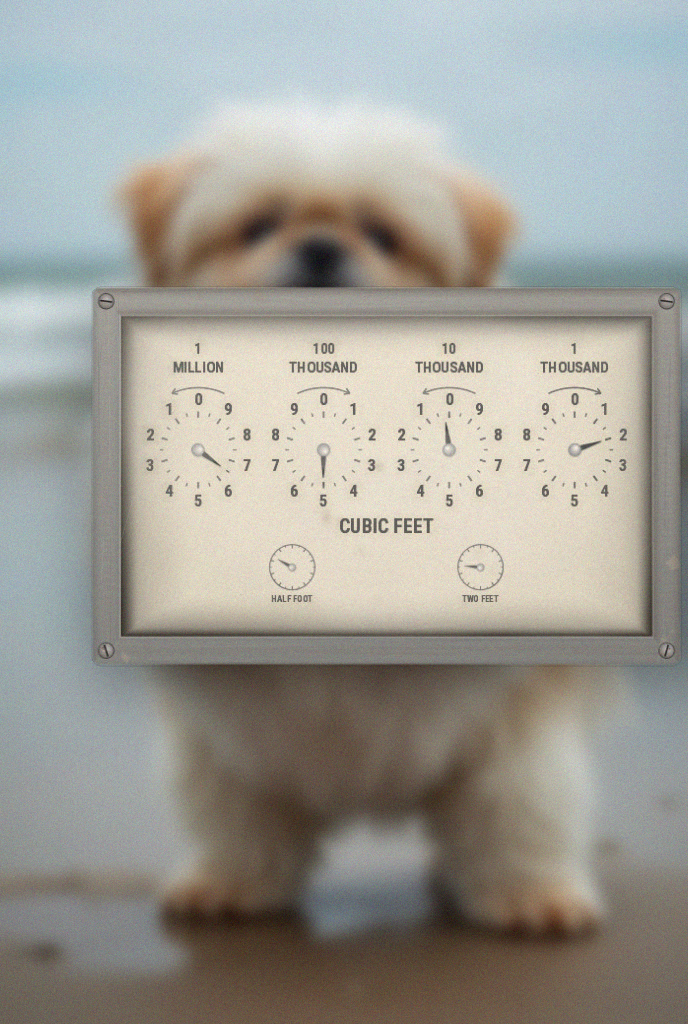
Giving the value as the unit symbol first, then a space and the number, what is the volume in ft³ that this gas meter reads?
ft³ 650200
